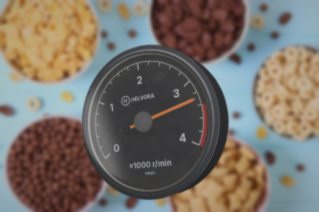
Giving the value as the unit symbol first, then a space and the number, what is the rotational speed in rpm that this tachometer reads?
rpm 3300
